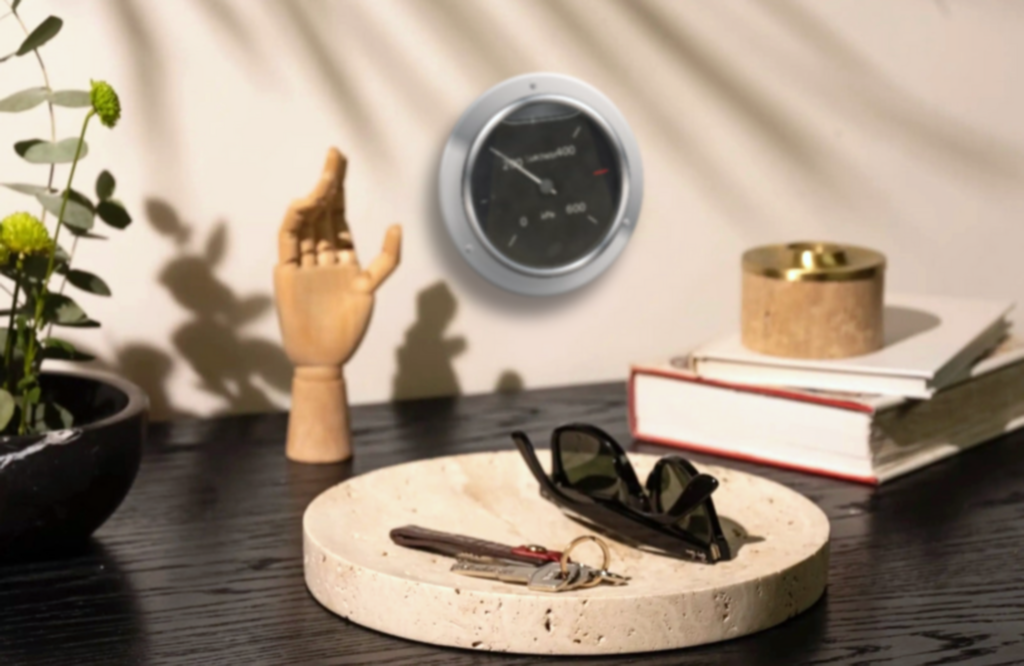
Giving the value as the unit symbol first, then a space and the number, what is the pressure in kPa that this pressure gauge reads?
kPa 200
